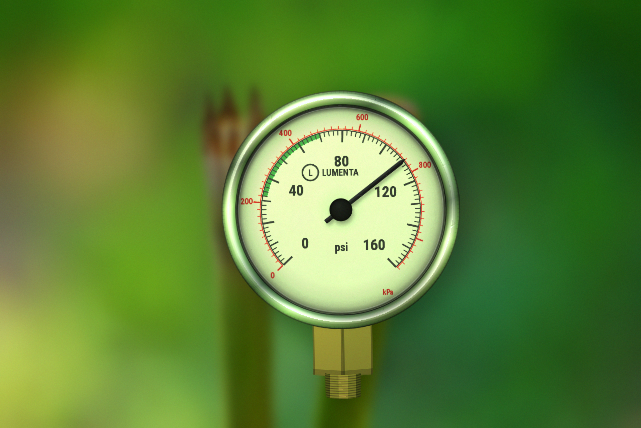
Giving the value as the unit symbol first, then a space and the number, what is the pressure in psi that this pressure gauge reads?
psi 110
